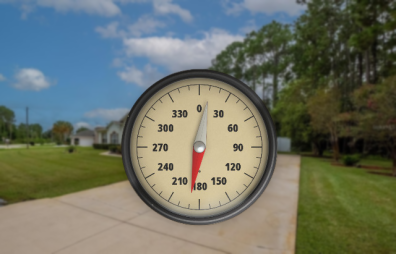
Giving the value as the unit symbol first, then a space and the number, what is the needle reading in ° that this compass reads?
° 190
